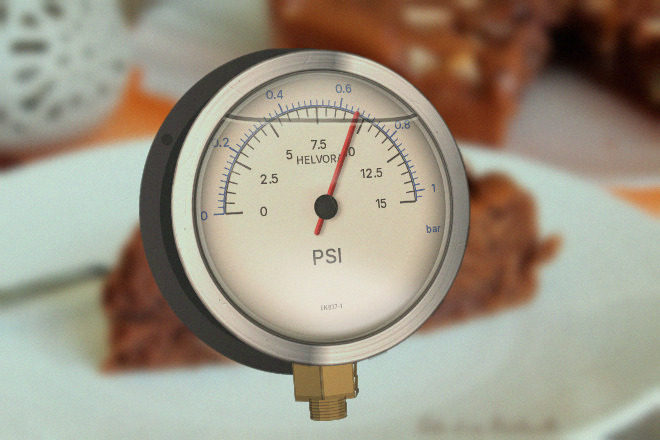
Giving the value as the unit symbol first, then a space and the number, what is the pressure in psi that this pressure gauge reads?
psi 9.5
